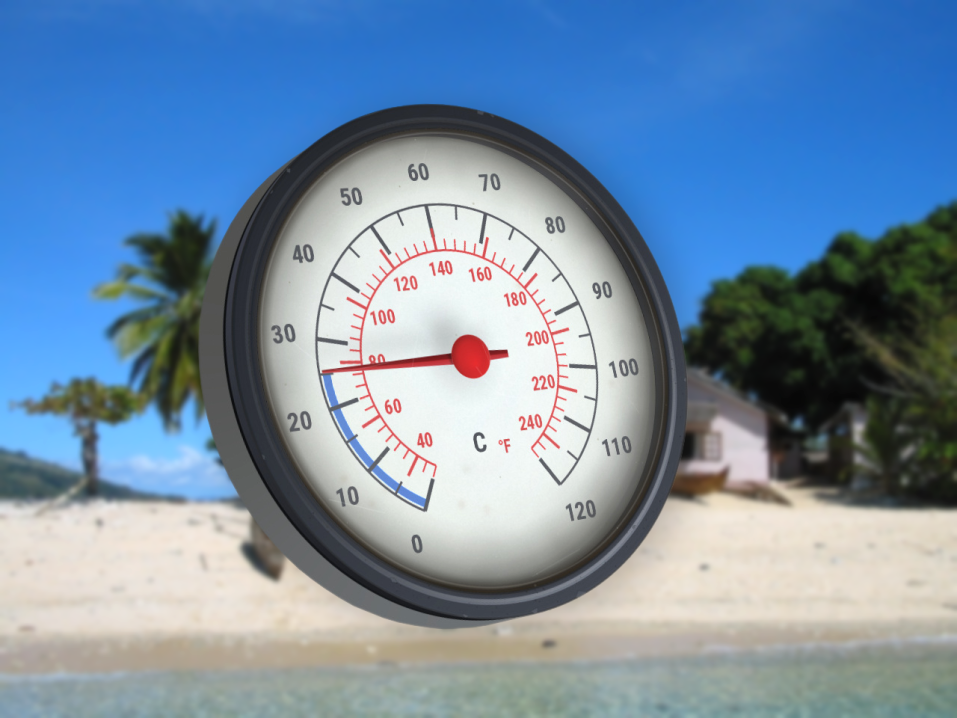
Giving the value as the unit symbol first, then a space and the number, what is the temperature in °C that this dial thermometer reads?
°C 25
